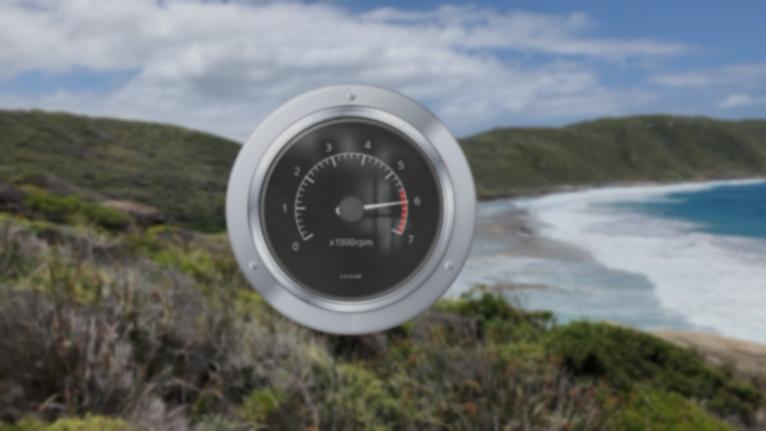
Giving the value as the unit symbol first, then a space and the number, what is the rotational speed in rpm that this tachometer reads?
rpm 6000
